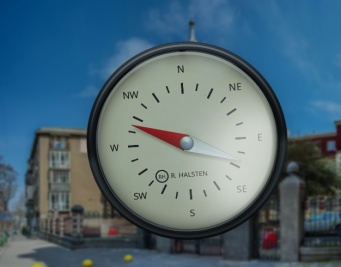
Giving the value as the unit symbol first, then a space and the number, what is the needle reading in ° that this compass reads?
° 292.5
